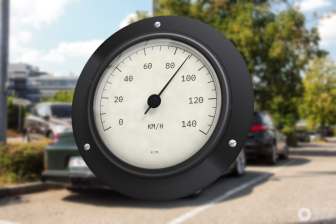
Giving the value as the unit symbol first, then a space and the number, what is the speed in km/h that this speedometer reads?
km/h 90
